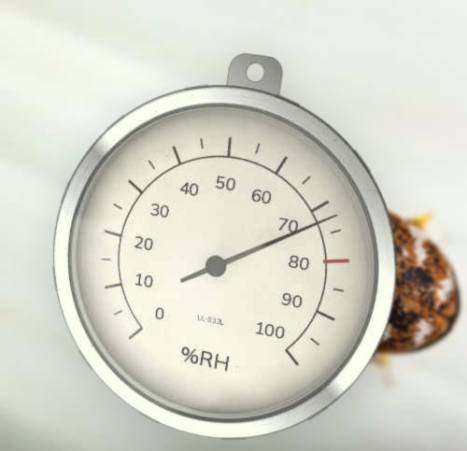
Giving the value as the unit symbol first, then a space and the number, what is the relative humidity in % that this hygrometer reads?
% 72.5
